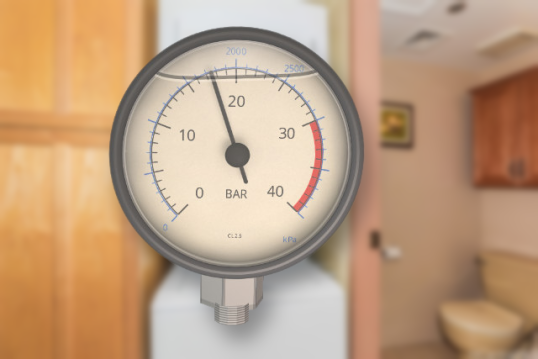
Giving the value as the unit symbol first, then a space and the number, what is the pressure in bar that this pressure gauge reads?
bar 17.5
